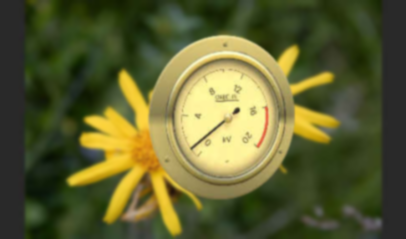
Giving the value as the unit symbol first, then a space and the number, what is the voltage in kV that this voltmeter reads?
kV 1
